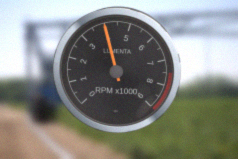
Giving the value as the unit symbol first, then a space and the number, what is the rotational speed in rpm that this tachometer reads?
rpm 4000
